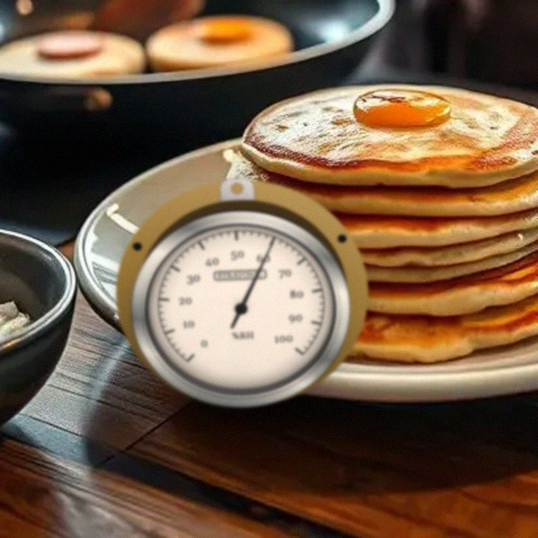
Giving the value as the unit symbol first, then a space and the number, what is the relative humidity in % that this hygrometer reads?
% 60
